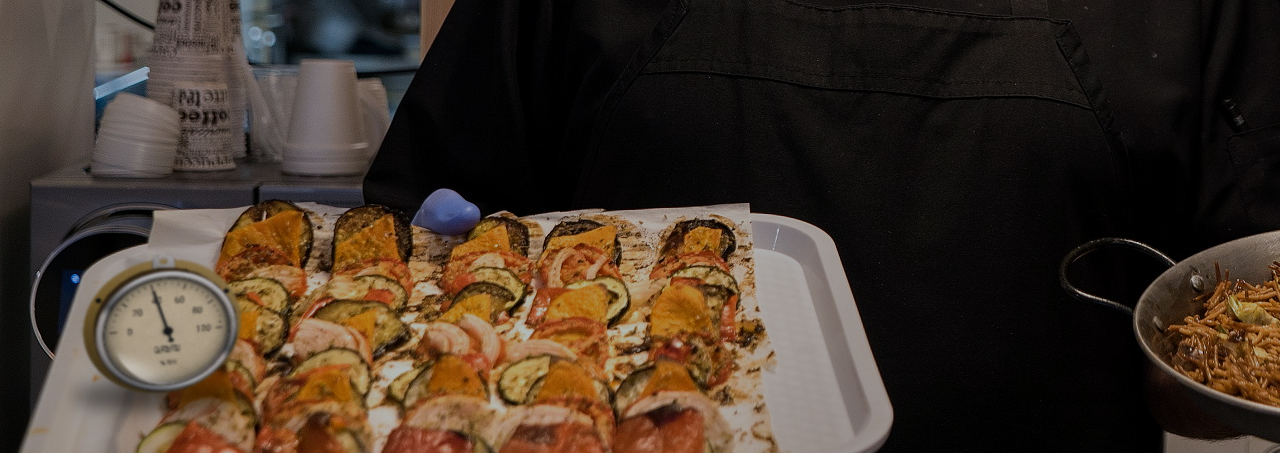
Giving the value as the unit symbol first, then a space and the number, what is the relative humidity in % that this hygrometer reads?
% 40
